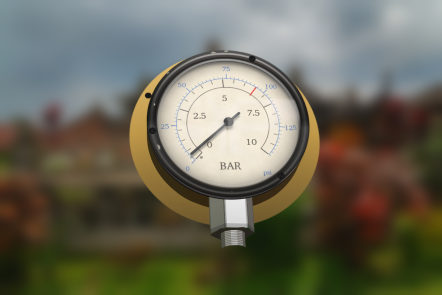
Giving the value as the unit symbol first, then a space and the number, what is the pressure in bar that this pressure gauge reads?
bar 0.25
